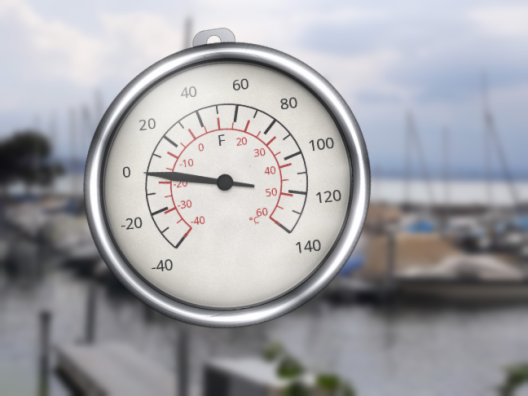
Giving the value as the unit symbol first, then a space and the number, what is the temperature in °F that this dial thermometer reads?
°F 0
